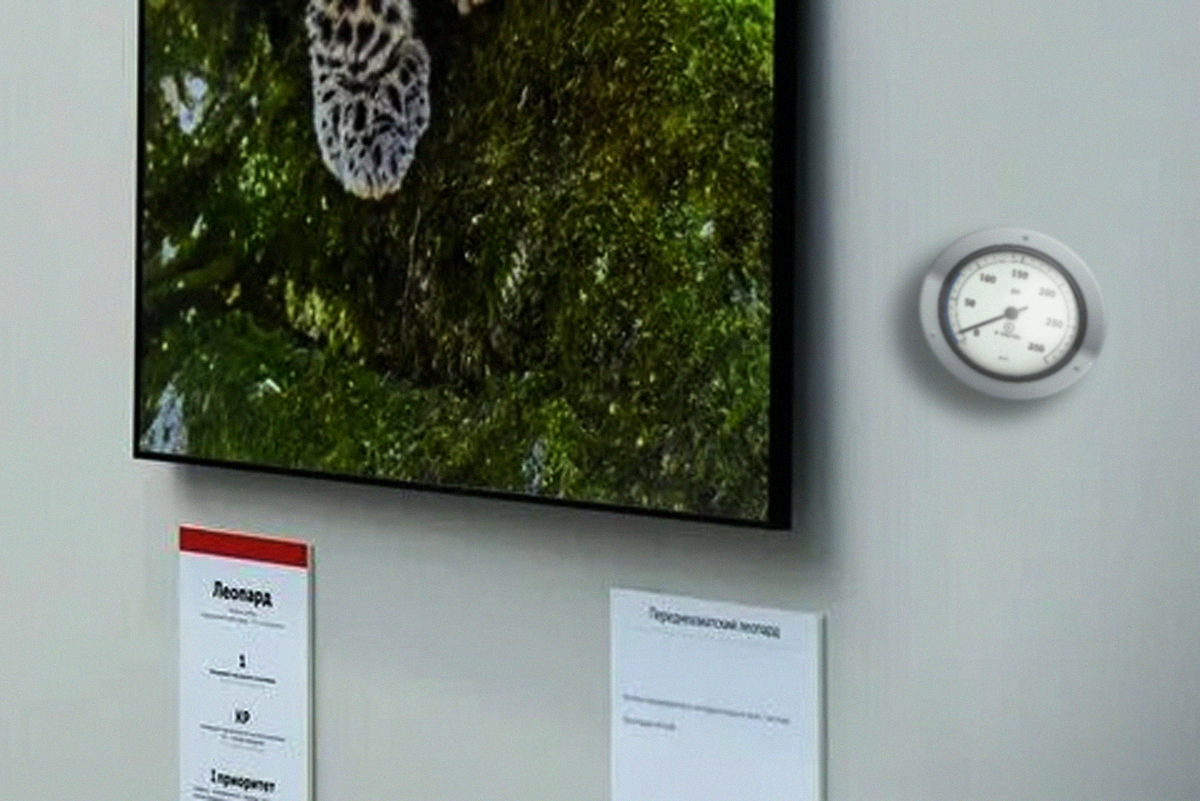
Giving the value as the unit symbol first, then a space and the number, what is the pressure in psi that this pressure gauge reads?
psi 10
